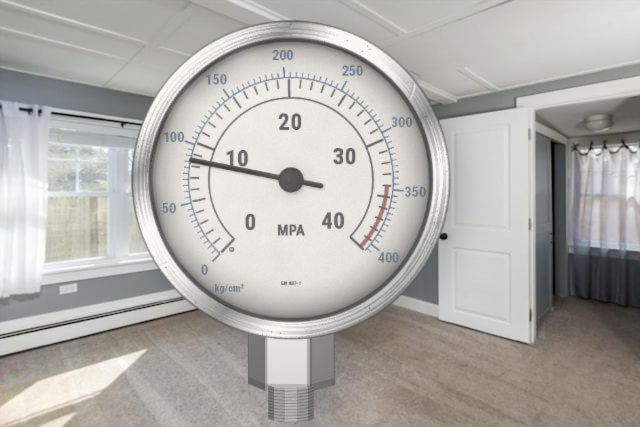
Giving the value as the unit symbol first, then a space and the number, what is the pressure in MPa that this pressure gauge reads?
MPa 8.5
